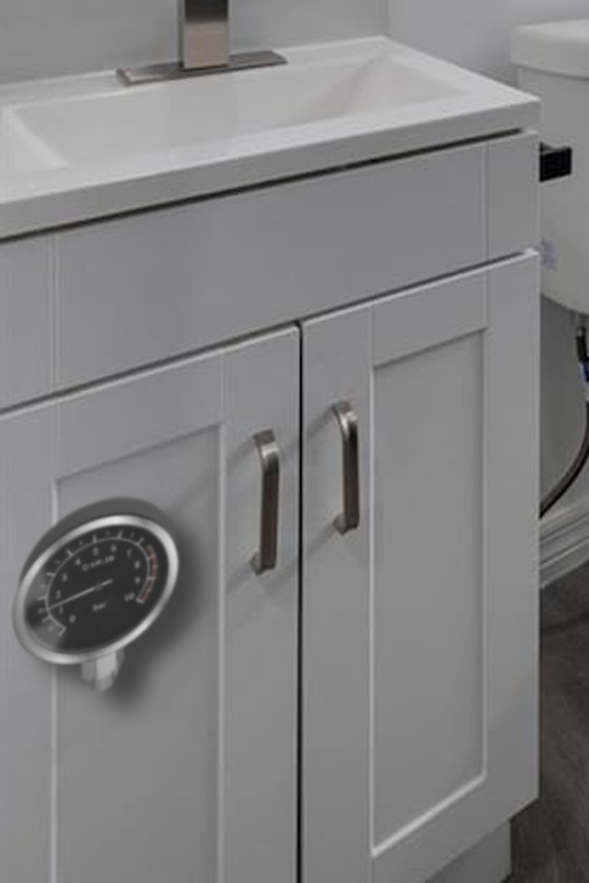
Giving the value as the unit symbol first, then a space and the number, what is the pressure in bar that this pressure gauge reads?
bar 1.5
